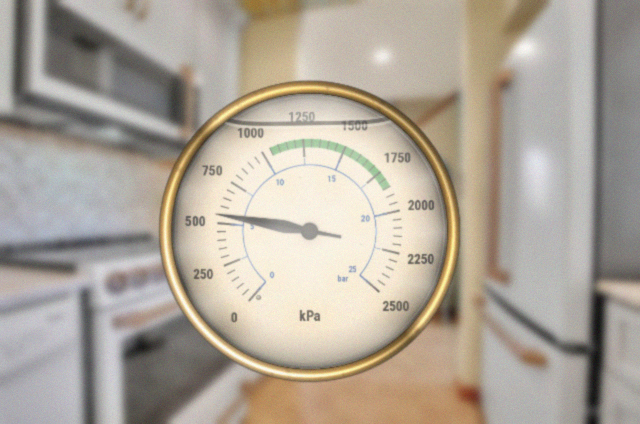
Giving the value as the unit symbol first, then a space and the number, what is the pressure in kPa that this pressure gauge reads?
kPa 550
